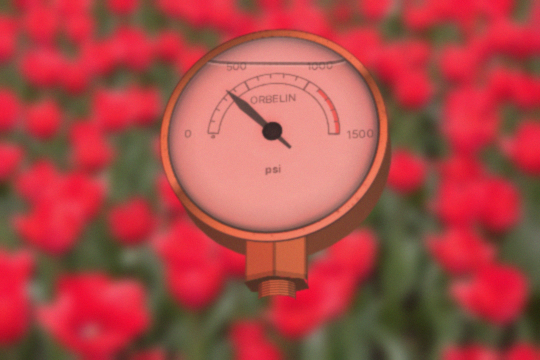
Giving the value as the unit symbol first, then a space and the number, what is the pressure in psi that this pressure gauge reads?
psi 350
